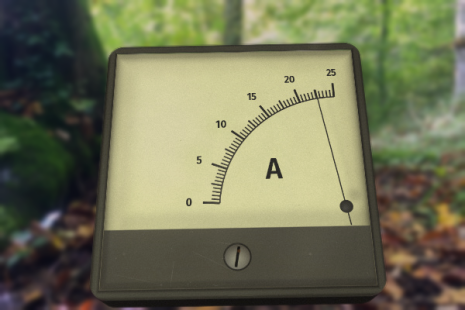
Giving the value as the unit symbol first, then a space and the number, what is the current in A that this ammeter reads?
A 22.5
